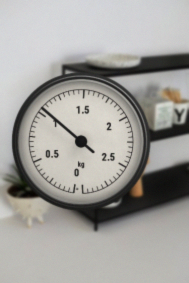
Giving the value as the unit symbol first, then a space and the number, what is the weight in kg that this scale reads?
kg 1.05
